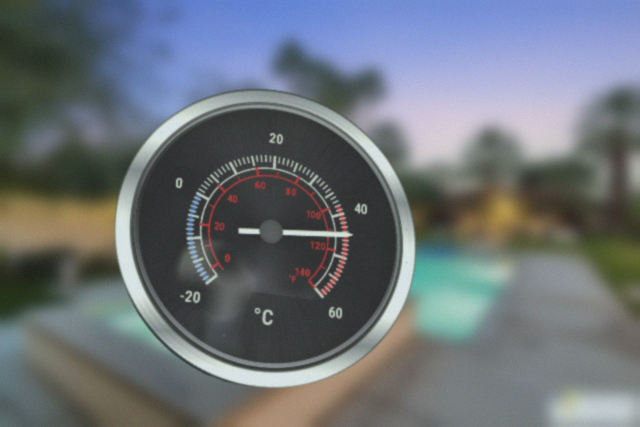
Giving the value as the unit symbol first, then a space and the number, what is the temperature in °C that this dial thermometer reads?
°C 45
